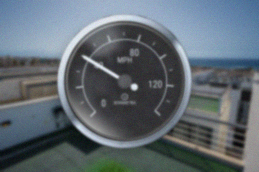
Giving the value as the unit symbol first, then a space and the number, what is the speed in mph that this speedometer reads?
mph 40
